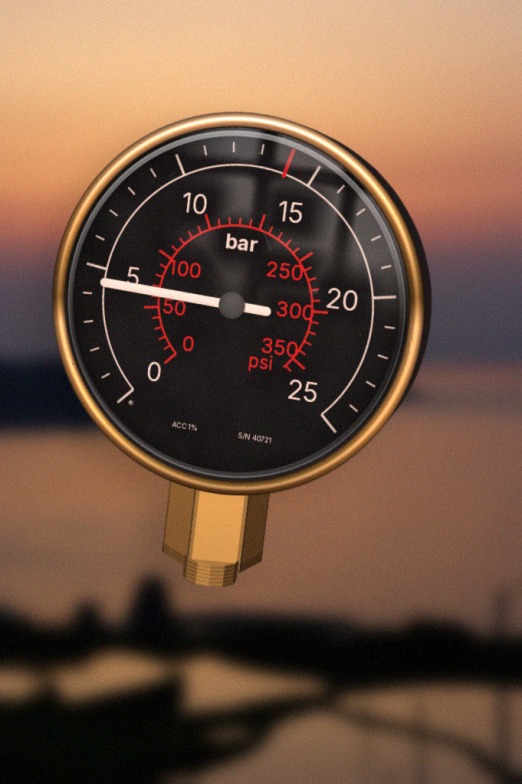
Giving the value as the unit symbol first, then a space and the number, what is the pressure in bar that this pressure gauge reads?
bar 4.5
